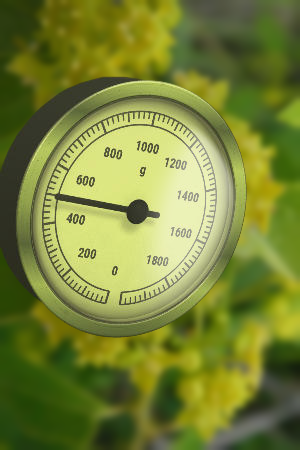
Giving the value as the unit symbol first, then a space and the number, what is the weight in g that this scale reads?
g 500
